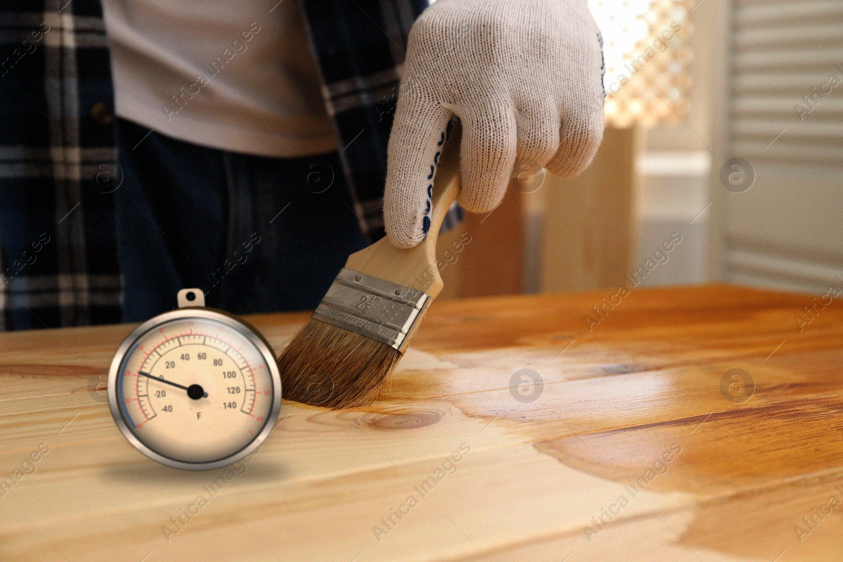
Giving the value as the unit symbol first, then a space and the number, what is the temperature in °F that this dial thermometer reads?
°F 0
